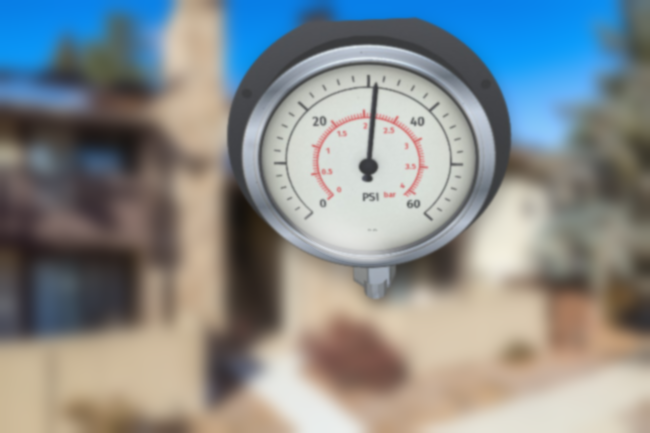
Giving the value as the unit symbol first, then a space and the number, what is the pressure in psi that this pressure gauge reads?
psi 31
